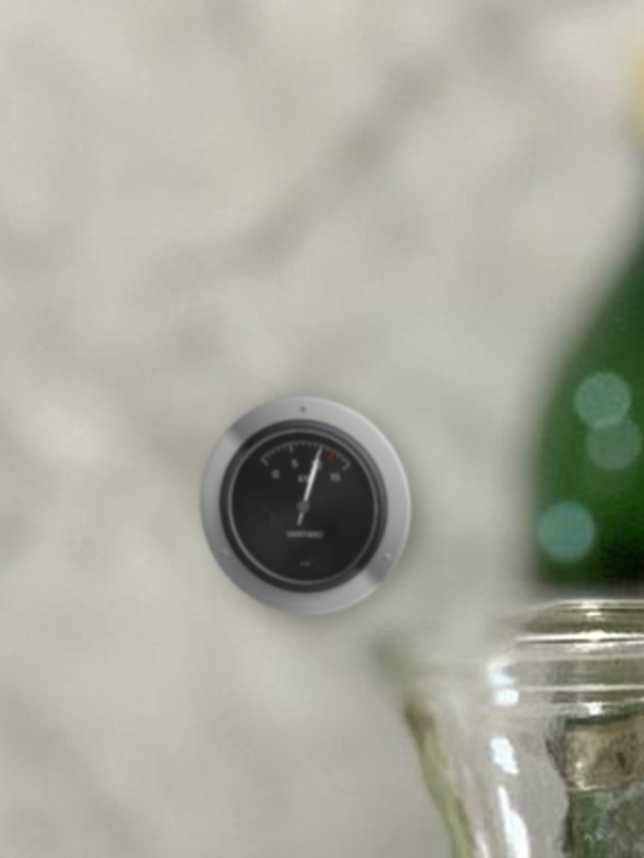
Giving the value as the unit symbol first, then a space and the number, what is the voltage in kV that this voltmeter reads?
kV 10
